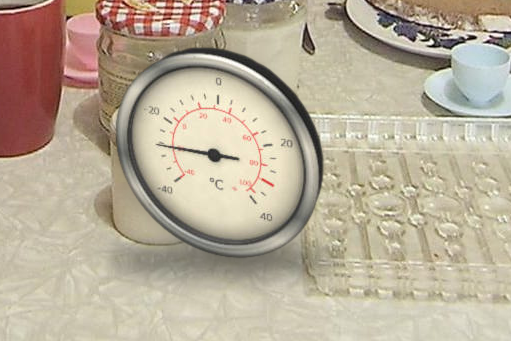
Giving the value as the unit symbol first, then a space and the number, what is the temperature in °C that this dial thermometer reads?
°C -28
